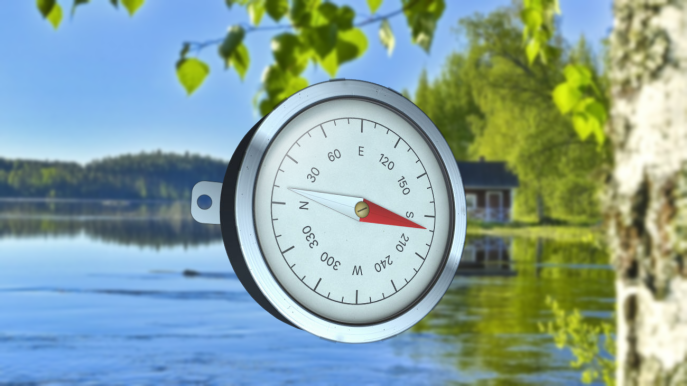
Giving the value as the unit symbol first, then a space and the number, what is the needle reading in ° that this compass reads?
° 190
